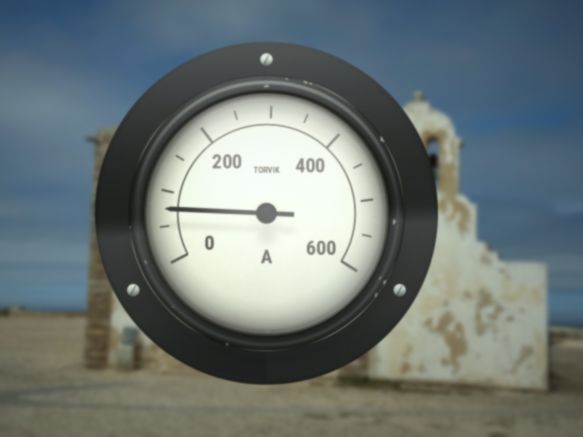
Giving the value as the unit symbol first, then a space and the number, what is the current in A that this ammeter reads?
A 75
